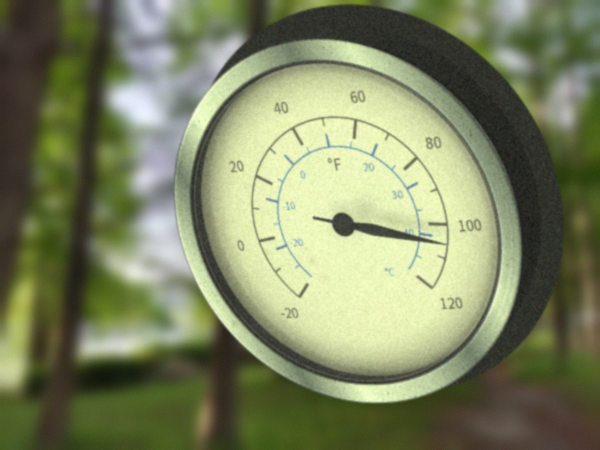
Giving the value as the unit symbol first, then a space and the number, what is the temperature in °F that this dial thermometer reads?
°F 105
